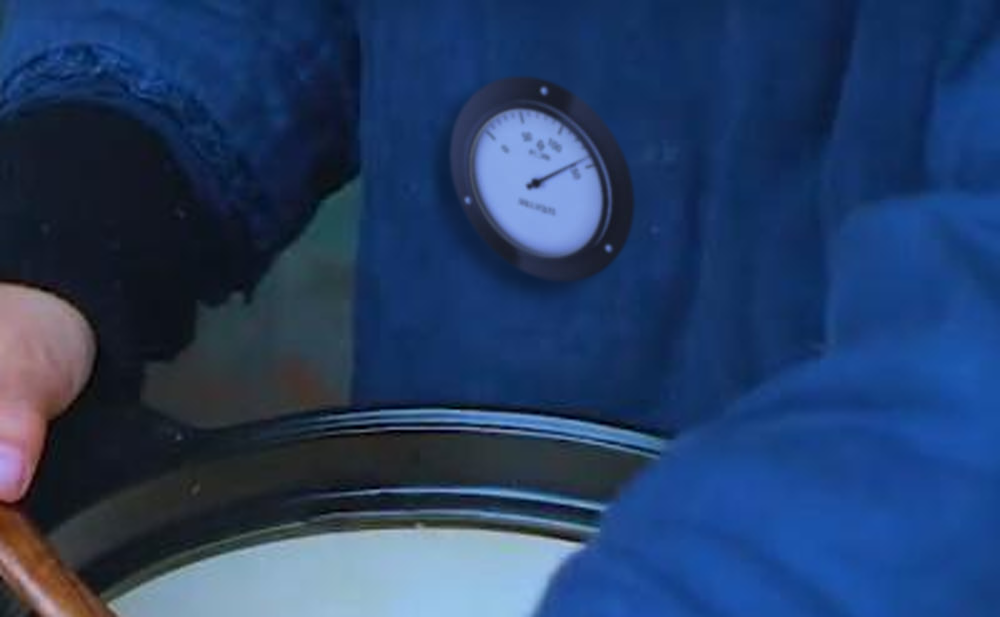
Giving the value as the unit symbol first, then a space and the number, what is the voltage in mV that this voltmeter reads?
mV 140
